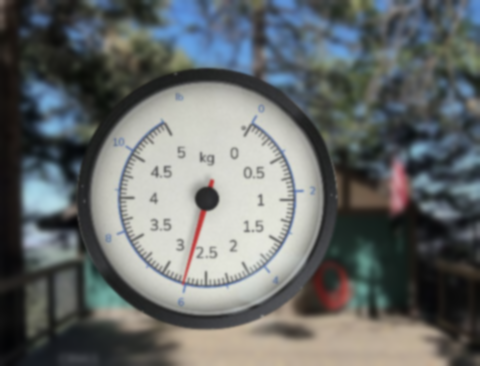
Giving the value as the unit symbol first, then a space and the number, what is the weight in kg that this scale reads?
kg 2.75
